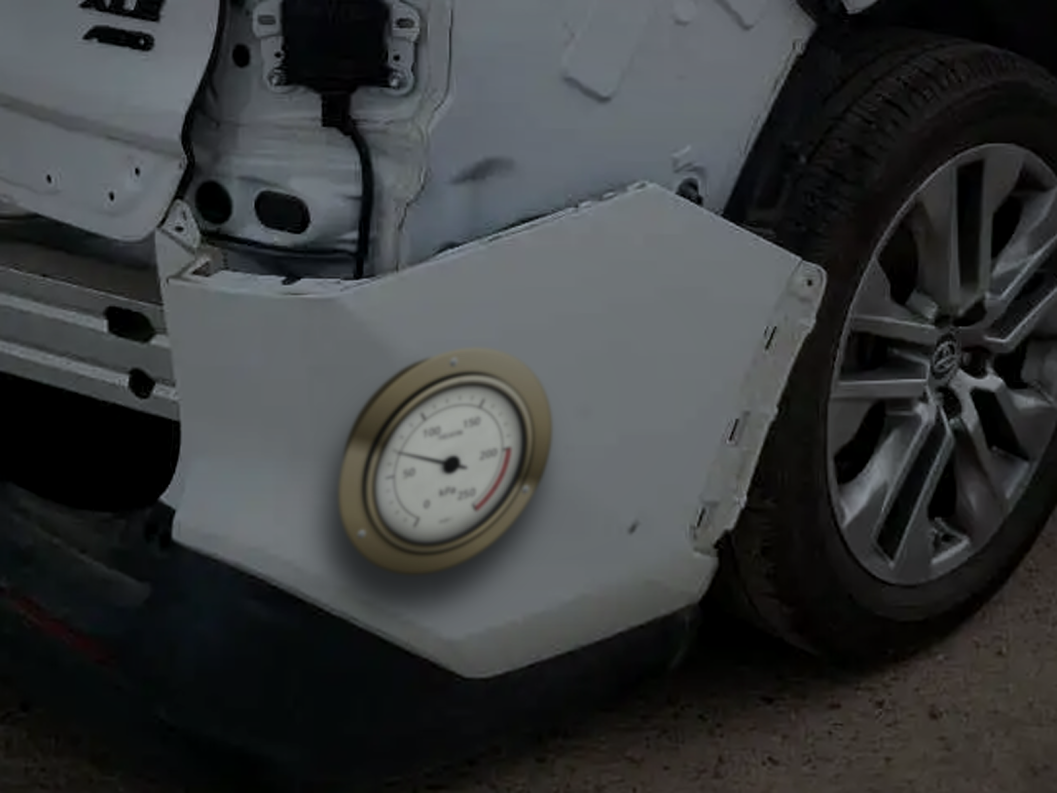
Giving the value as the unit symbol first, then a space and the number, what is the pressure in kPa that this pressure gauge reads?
kPa 70
